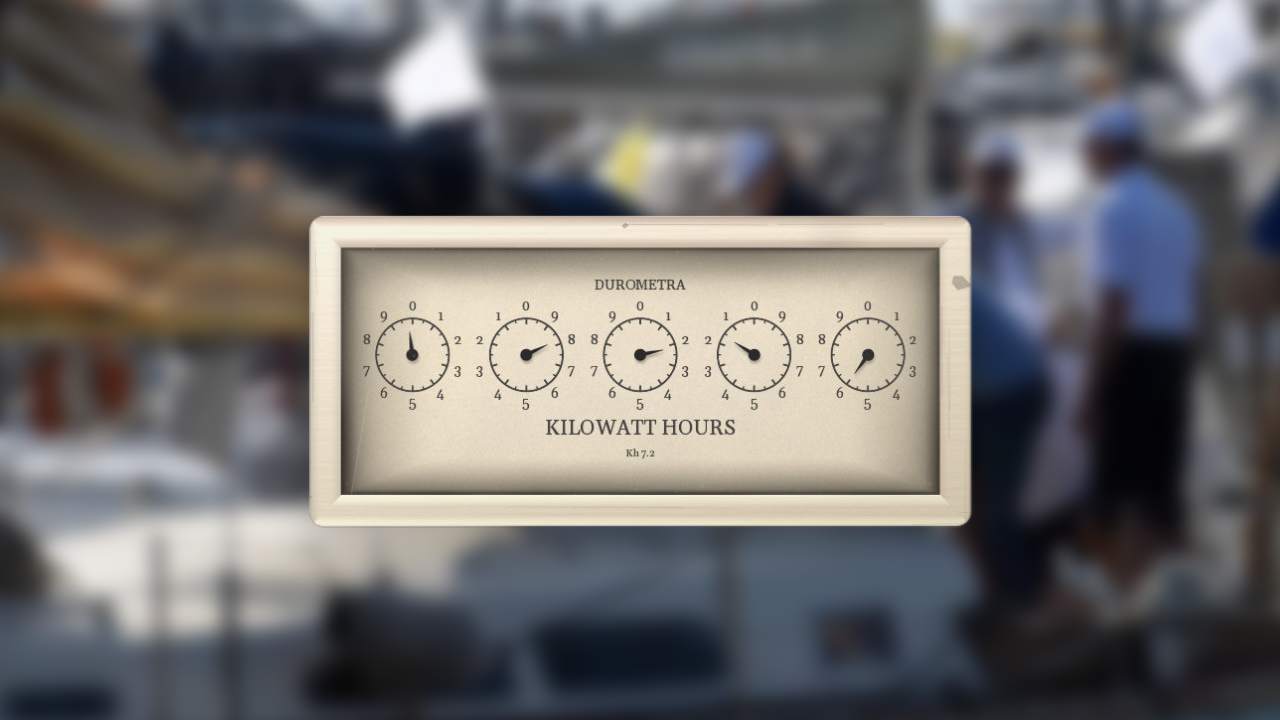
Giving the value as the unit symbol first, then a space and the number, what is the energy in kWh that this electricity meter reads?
kWh 98216
